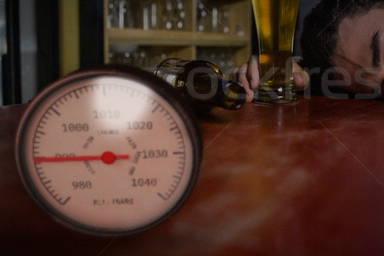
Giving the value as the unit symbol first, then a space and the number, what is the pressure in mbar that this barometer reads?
mbar 990
